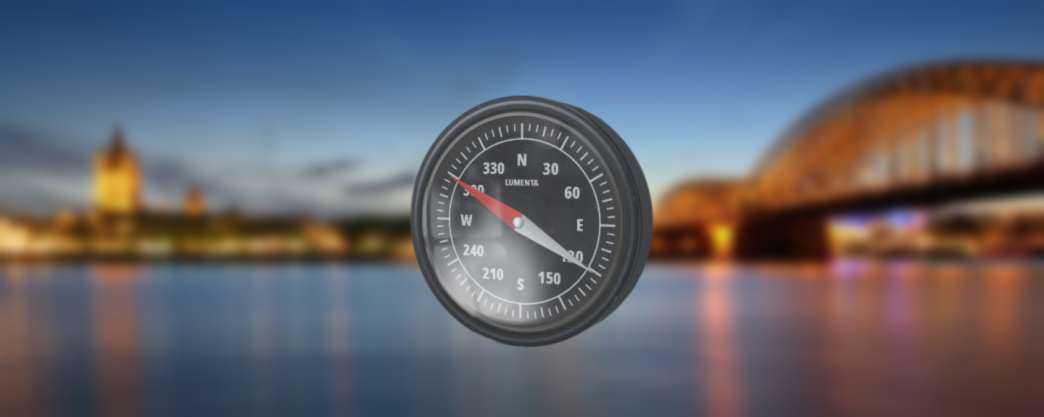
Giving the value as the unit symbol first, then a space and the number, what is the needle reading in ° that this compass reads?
° 300
